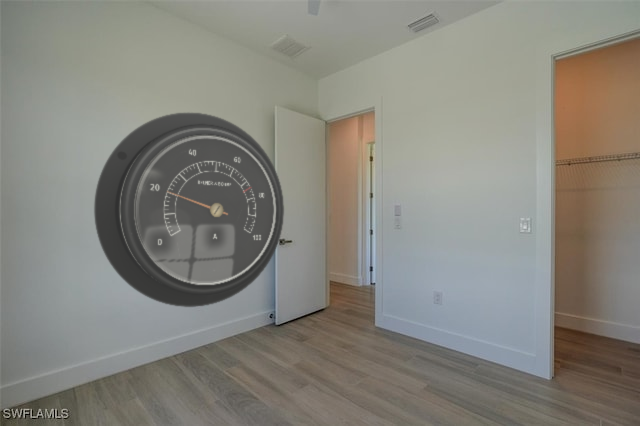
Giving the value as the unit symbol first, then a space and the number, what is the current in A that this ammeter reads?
A 20
